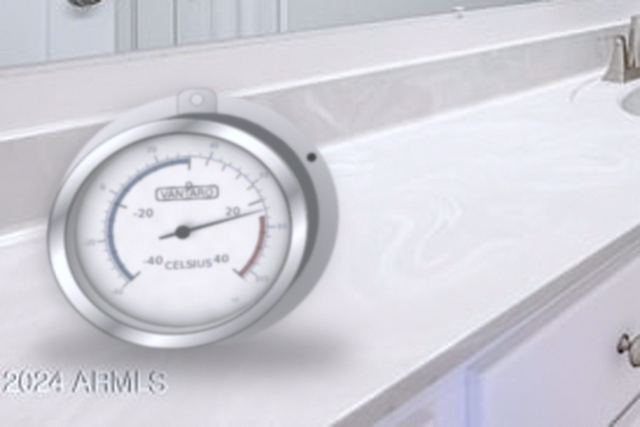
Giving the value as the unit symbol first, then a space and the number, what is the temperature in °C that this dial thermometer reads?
°C 22
